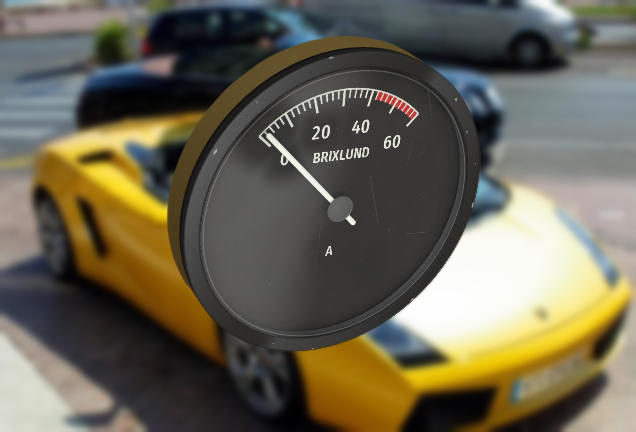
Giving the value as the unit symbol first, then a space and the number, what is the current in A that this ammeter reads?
A 2
